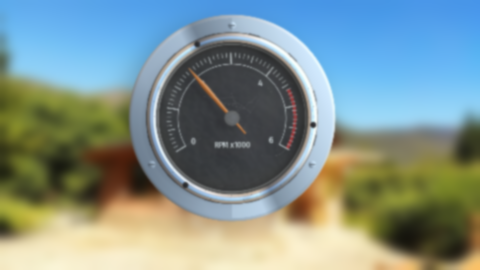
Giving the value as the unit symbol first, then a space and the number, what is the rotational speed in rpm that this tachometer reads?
rpm 2000
